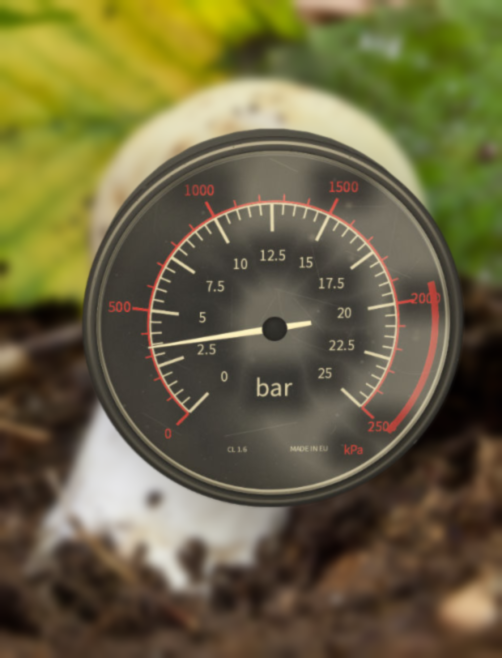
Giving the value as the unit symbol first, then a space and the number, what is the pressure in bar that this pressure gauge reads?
bar 3.5
